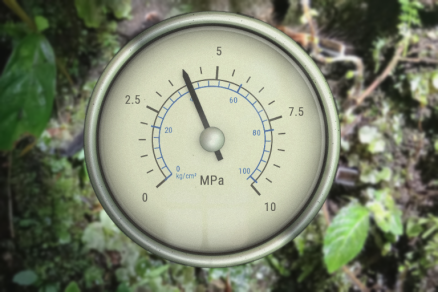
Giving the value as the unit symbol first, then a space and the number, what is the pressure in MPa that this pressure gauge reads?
MPa 4
